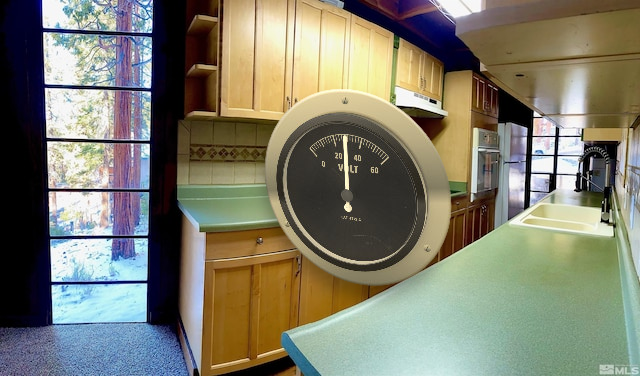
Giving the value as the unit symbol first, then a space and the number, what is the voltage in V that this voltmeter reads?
V 30
